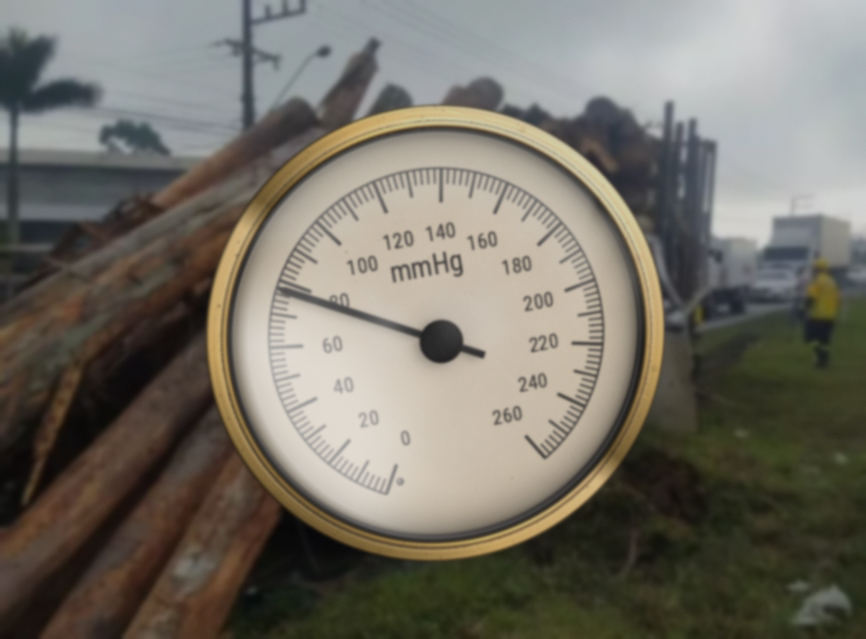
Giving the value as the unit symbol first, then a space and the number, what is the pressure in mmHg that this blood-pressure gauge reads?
mmHg 78
